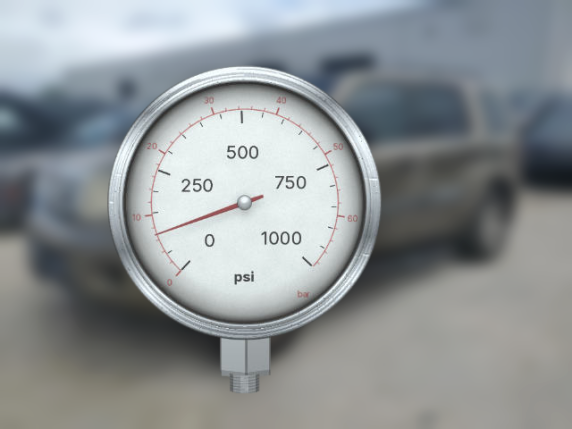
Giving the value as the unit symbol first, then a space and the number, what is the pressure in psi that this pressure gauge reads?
psi 100
